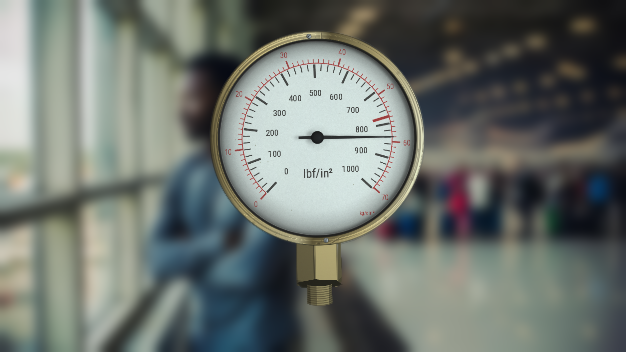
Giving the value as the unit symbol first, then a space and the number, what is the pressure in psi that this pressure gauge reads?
psi 840
